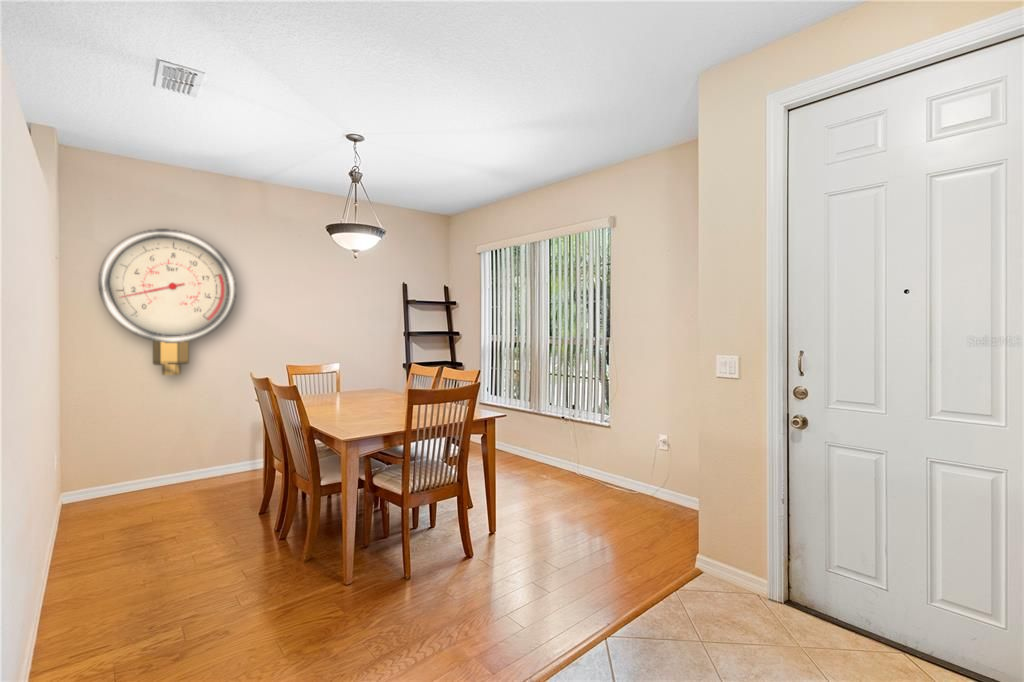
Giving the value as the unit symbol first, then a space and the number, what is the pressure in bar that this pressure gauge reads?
bar 1.5
